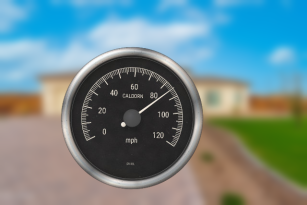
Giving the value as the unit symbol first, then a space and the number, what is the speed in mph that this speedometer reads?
mph 85
